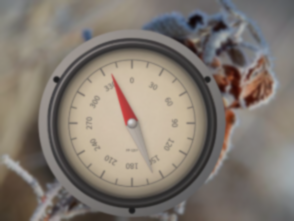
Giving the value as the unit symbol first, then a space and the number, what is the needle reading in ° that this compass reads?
° 337.5
